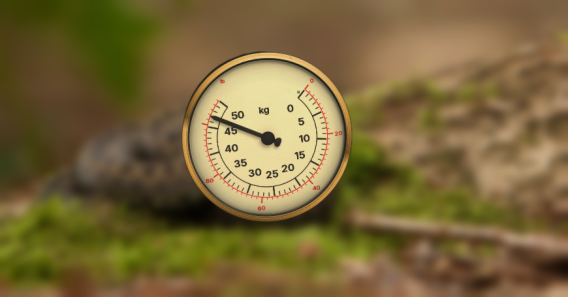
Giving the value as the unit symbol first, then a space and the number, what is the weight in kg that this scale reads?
kg 47
